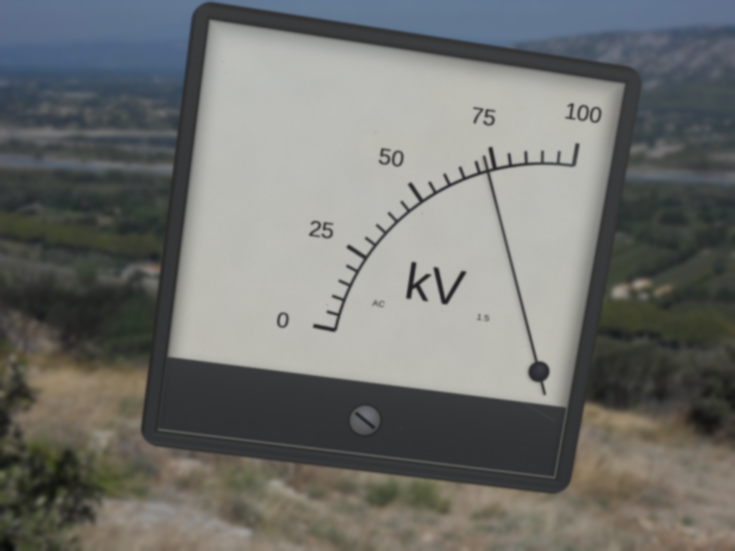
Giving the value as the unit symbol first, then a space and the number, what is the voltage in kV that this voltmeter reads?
kV 72.5
